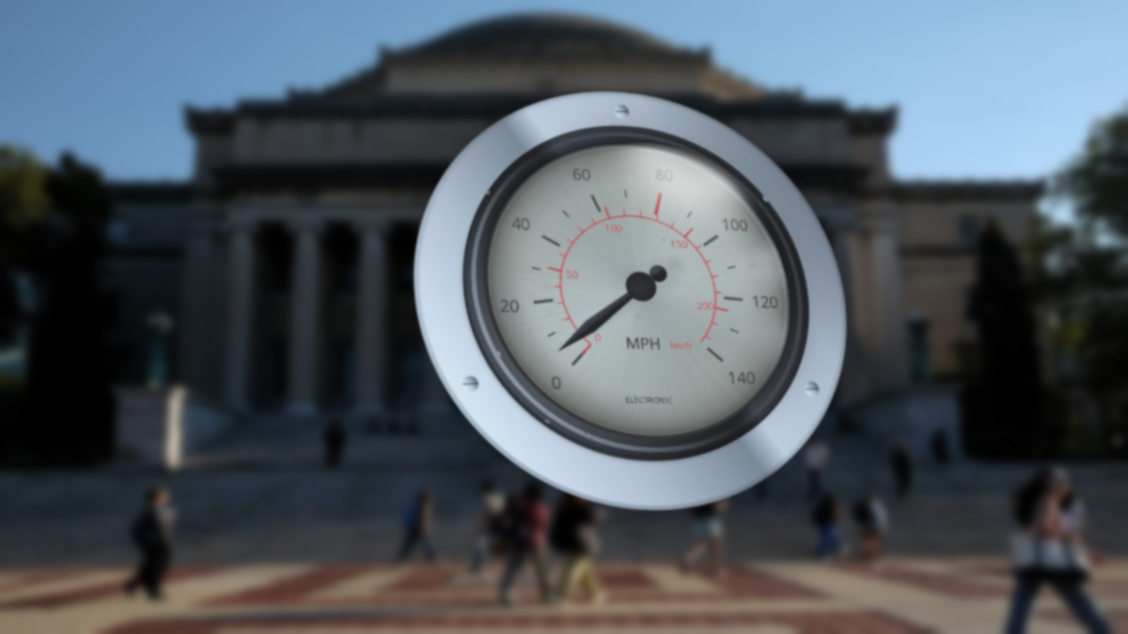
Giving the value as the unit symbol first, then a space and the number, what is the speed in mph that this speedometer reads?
mph 5
